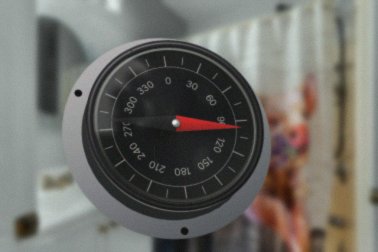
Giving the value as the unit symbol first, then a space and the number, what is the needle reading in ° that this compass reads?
° 97.5
